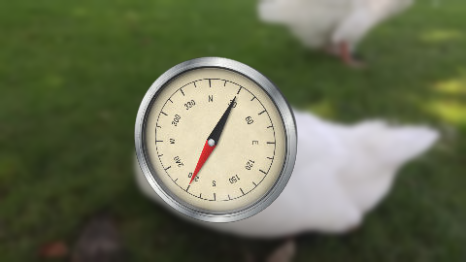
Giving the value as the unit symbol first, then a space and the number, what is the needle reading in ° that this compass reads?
° 210
